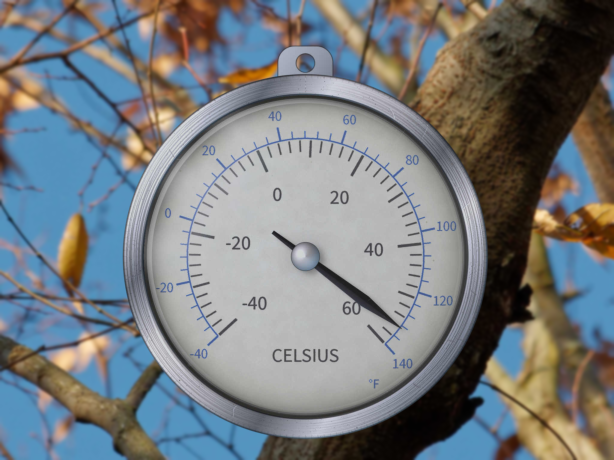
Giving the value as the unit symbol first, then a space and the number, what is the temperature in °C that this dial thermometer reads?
°C 56
